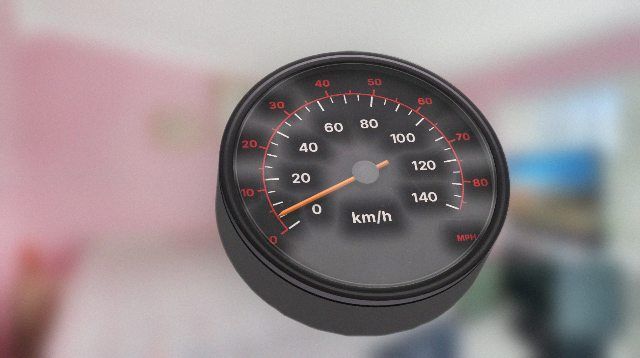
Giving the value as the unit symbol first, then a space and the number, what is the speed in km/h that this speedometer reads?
km/h 5
